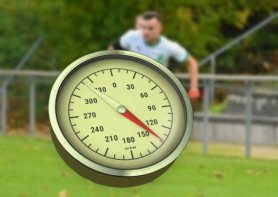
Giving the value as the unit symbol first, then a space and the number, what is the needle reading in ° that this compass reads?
° 140
